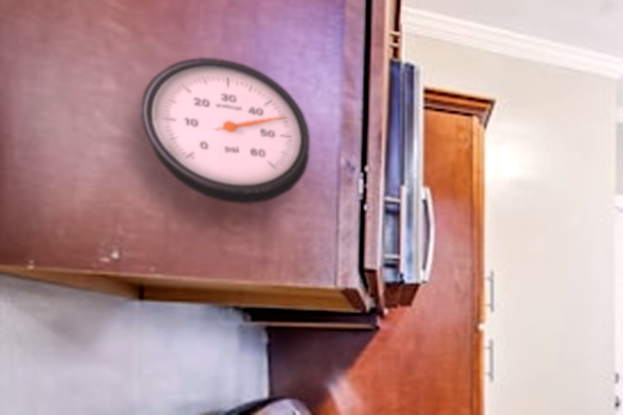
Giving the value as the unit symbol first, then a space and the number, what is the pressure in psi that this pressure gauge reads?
psi 45
